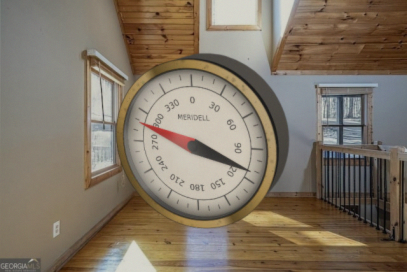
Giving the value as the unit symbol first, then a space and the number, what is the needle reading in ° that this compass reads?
° 290
